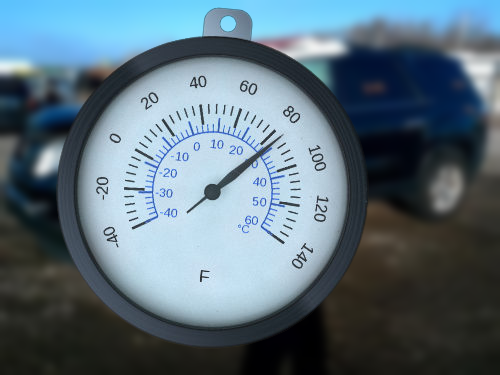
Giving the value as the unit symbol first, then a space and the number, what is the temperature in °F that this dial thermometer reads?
°F 84
